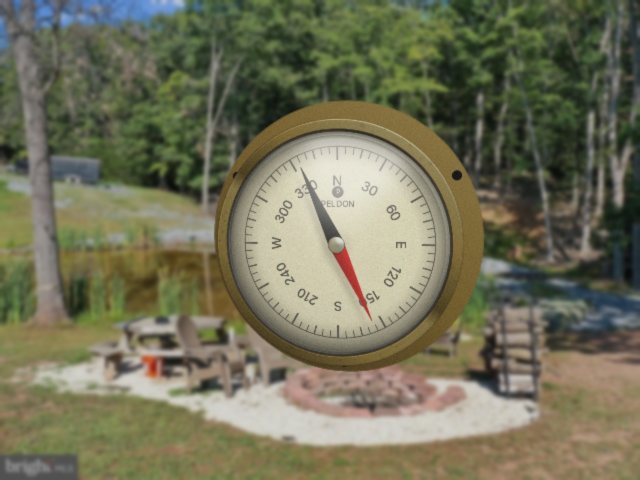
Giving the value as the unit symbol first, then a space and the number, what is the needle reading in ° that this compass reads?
° 155
